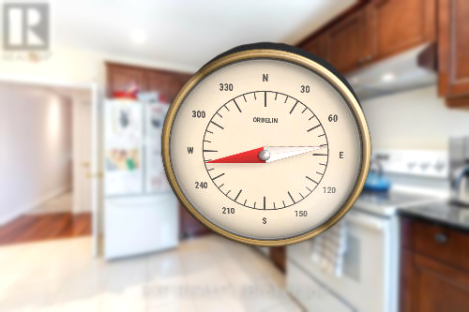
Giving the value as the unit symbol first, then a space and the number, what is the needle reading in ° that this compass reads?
° 260
